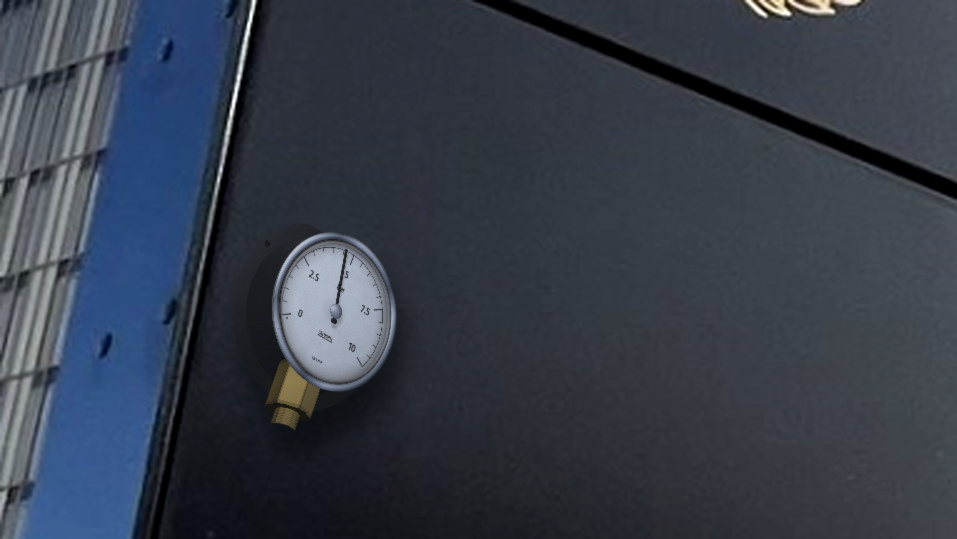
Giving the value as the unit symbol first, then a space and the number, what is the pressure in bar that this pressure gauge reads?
bar 4.5
